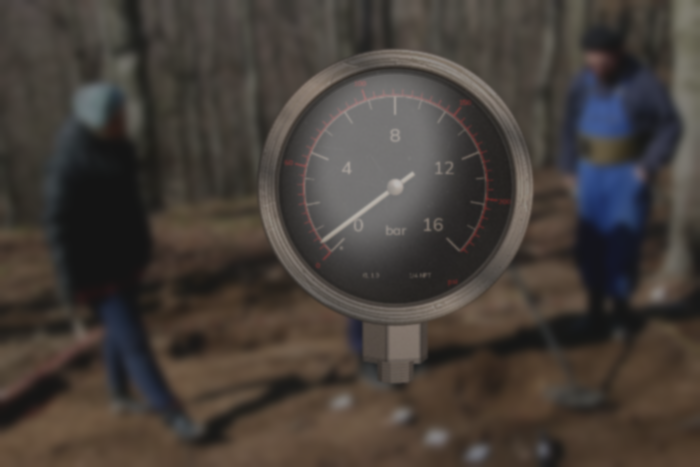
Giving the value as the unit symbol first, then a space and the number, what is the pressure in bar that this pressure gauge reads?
bar 0.5
